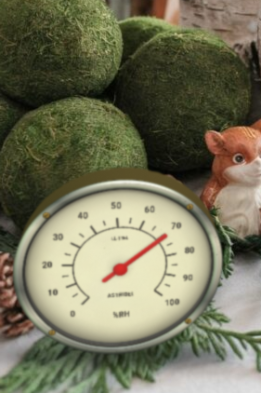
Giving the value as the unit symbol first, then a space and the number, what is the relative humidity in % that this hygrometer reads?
% 70
